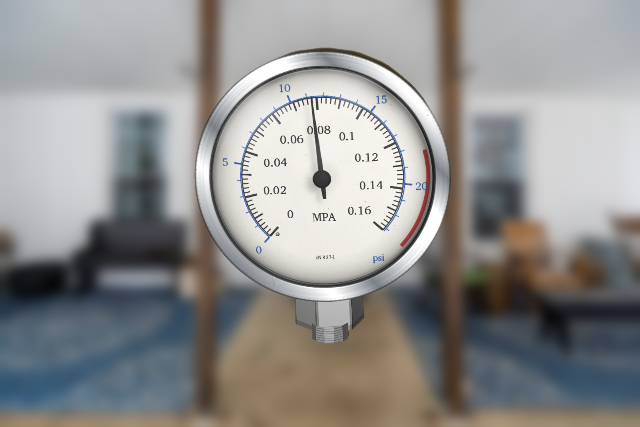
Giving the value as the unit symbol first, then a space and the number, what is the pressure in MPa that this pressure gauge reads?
MPa 0.078
